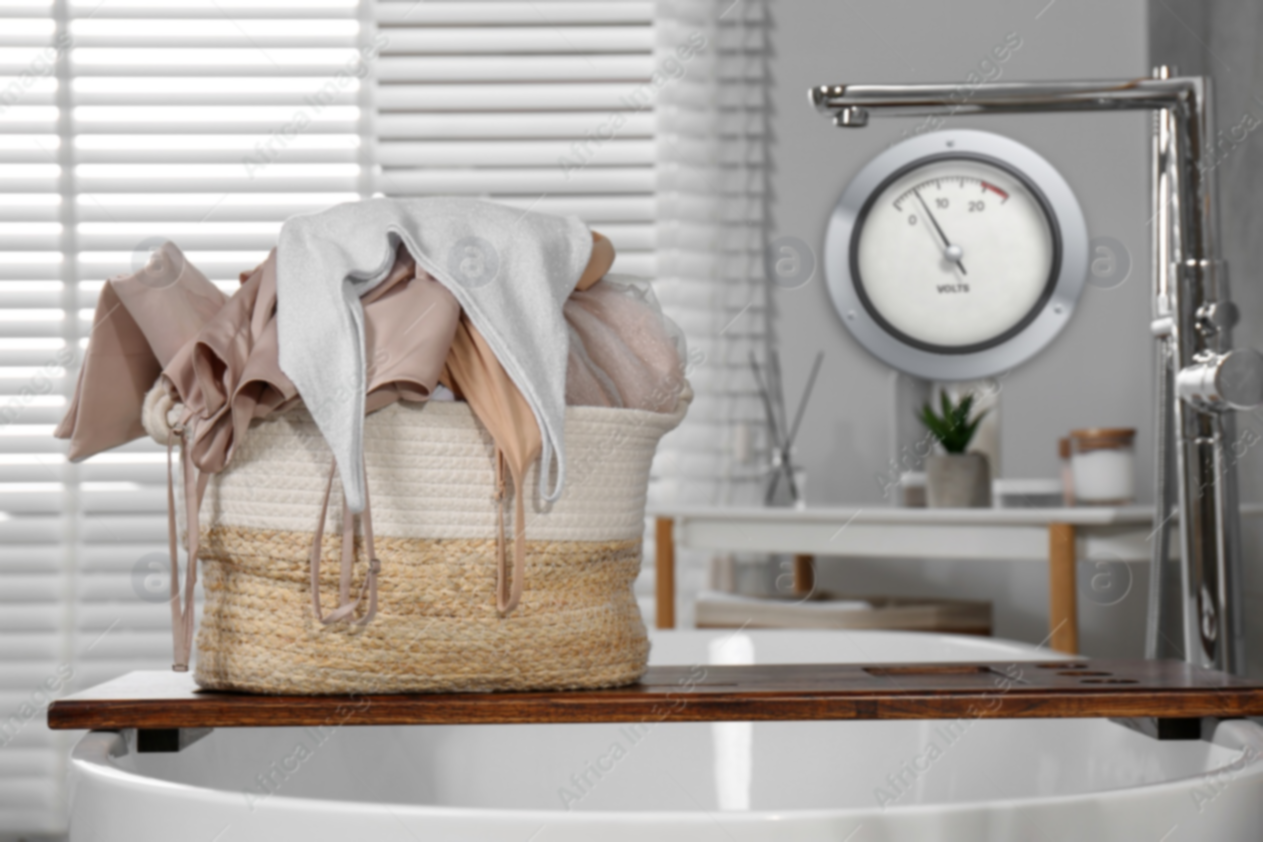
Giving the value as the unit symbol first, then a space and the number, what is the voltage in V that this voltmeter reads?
V 5
